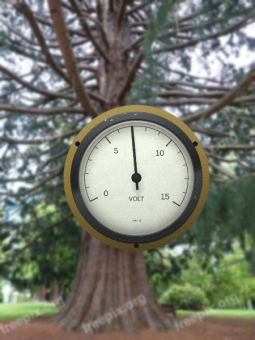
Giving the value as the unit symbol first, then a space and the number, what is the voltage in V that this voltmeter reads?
V 7
